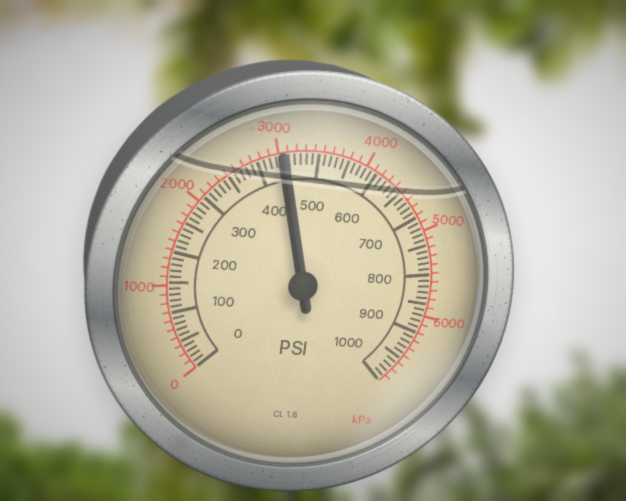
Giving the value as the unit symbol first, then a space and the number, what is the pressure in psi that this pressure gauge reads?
psi 440
